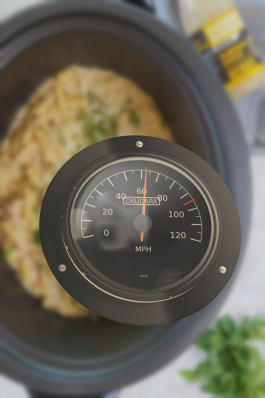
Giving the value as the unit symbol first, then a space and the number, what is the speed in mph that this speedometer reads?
mph 62.5
